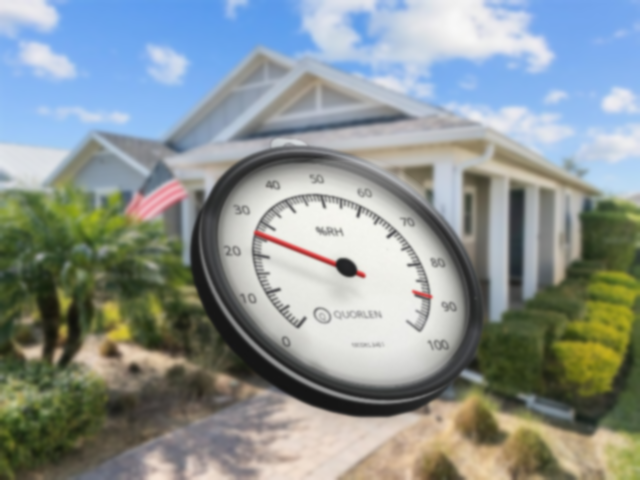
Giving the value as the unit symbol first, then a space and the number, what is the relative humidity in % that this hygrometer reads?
% 25
